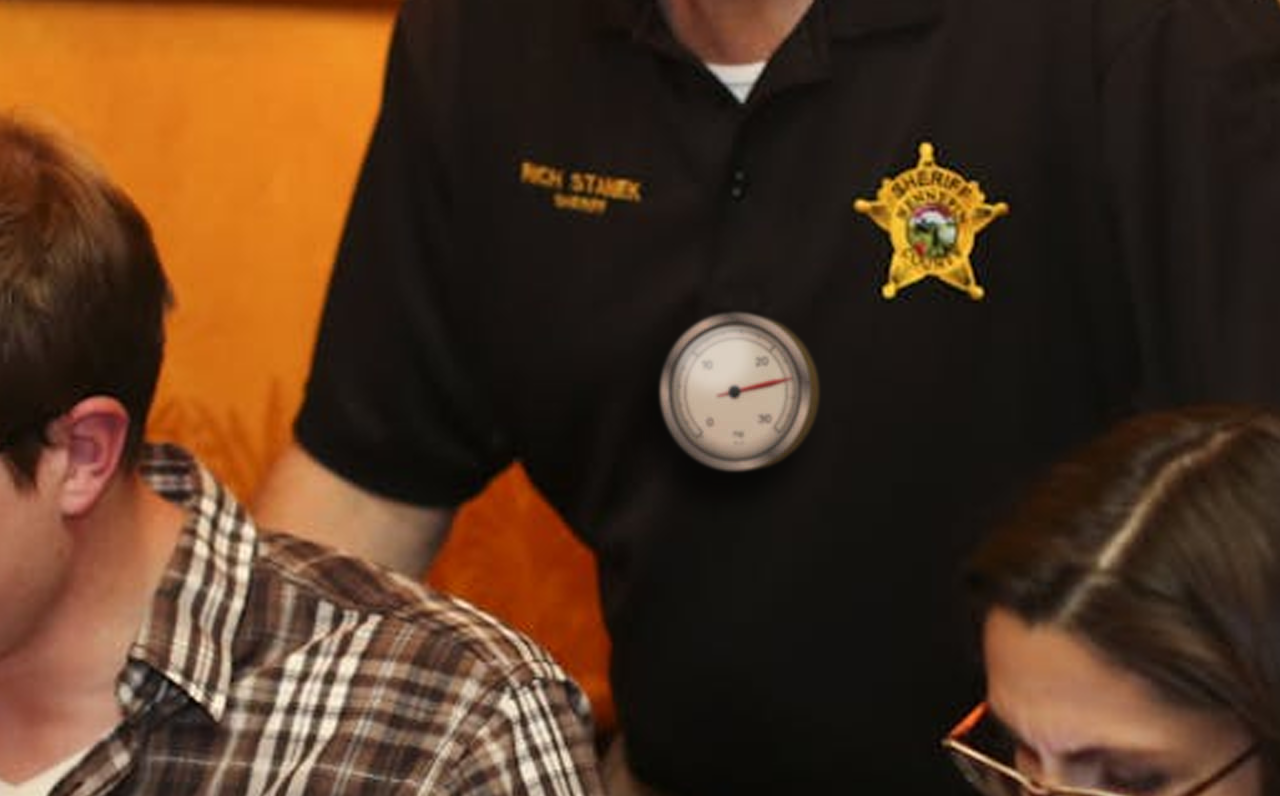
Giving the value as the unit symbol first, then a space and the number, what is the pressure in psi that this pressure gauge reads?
psi 24
